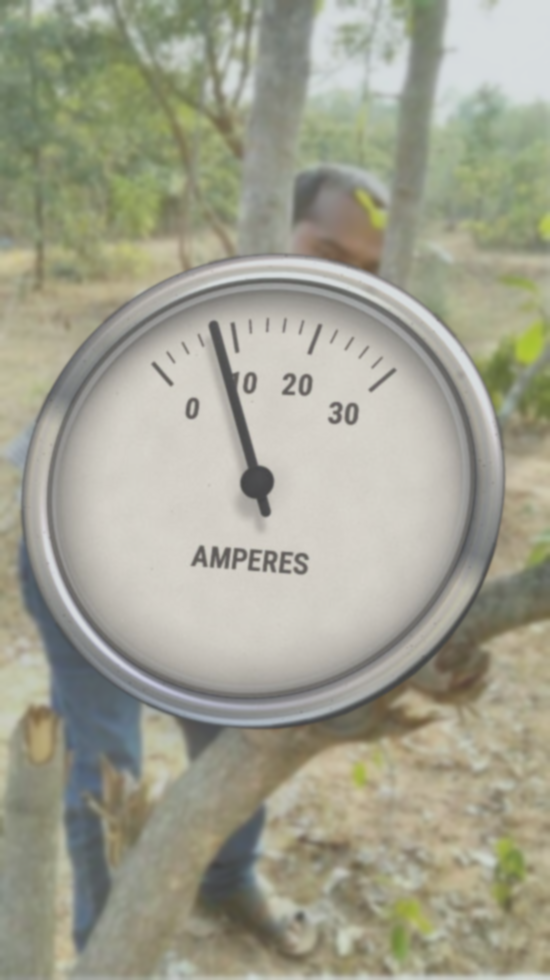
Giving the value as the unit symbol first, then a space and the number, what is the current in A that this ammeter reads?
A 8
